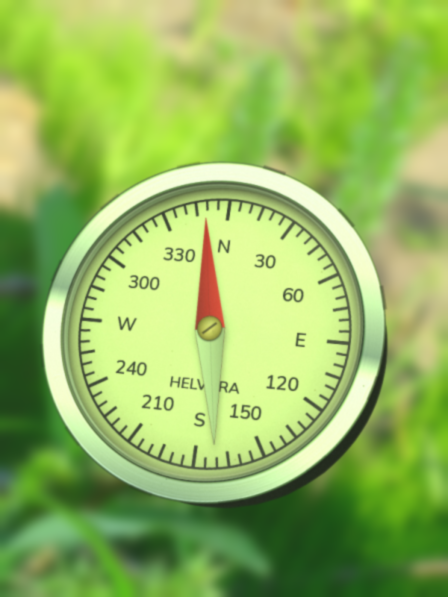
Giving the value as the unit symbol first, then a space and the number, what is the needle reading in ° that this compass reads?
° 350
